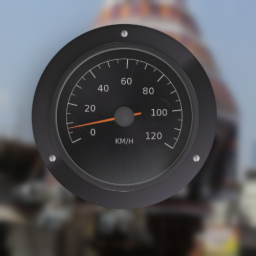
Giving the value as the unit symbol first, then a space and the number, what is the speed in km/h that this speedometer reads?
km/h 7.5
